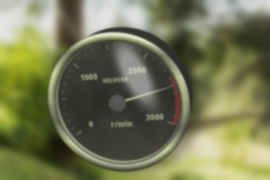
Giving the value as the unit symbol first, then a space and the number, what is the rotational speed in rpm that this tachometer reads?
rpm 2500
